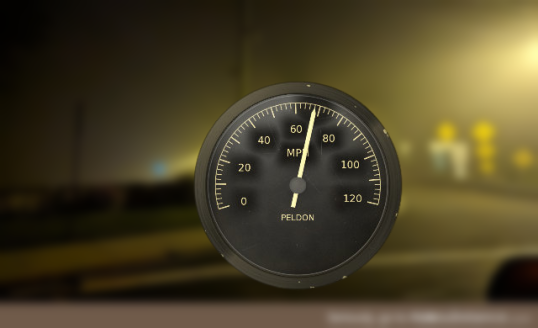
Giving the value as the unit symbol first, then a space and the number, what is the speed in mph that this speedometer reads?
mph 68
